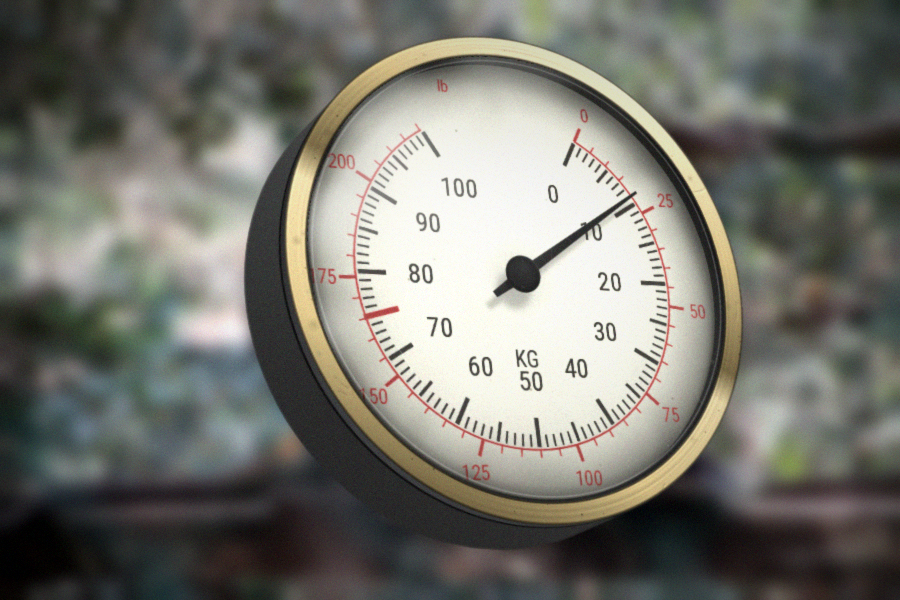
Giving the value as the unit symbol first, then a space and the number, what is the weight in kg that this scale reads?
kg 9
